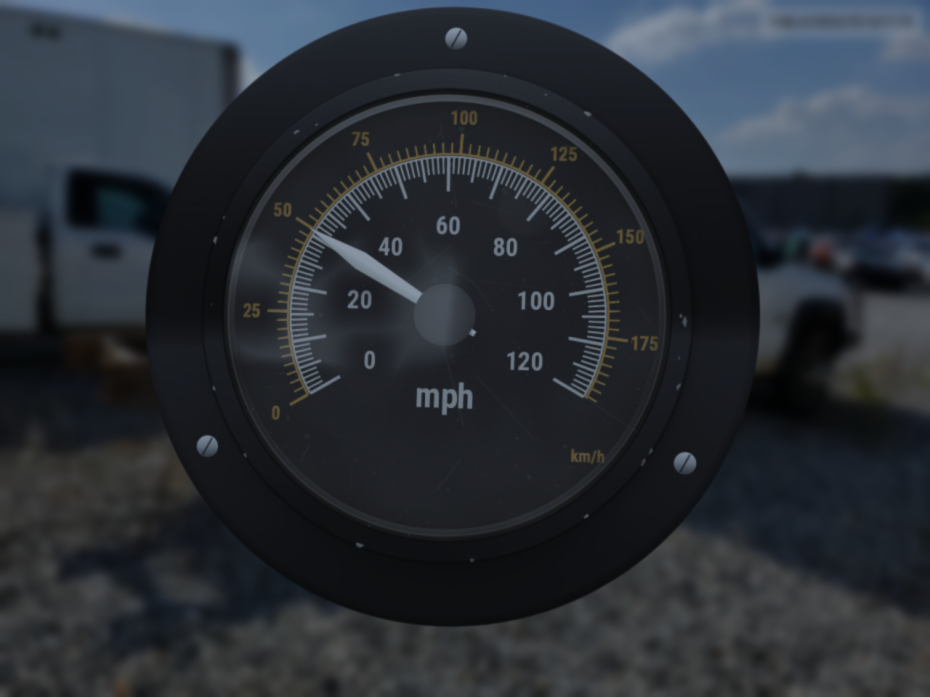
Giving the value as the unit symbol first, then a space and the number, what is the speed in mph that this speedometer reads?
mph 31
